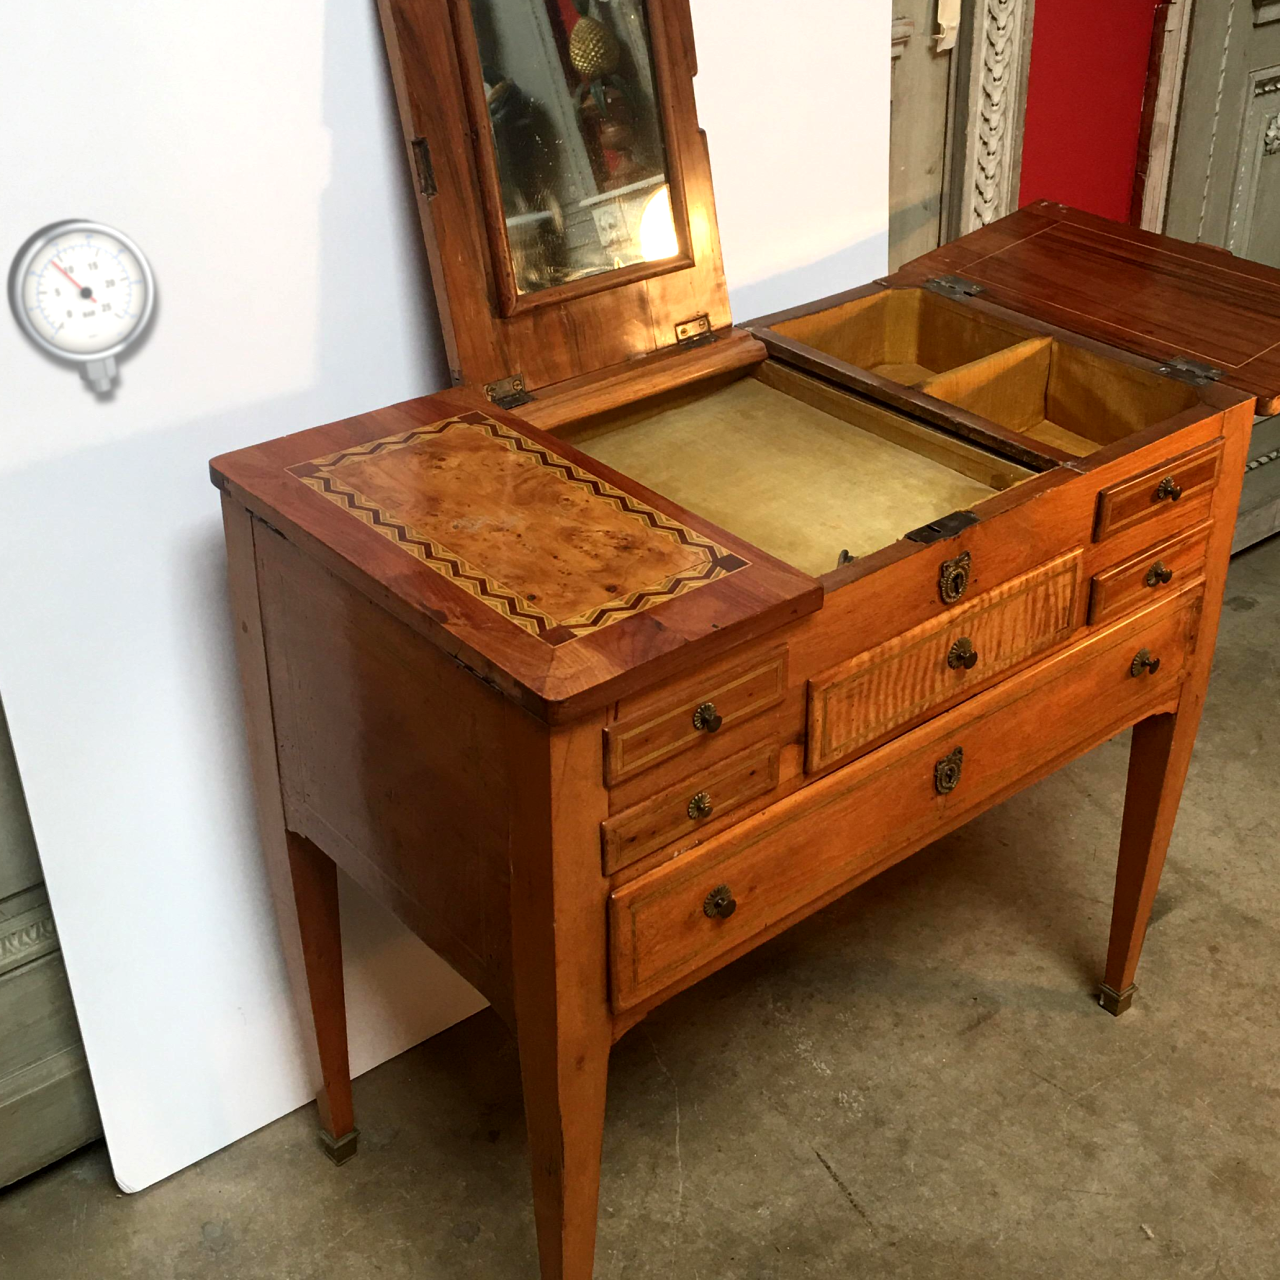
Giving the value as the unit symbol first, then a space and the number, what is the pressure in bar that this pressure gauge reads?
bar 9
